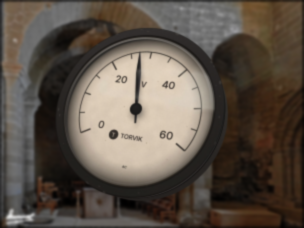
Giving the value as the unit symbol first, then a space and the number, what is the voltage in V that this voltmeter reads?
V 27.5
